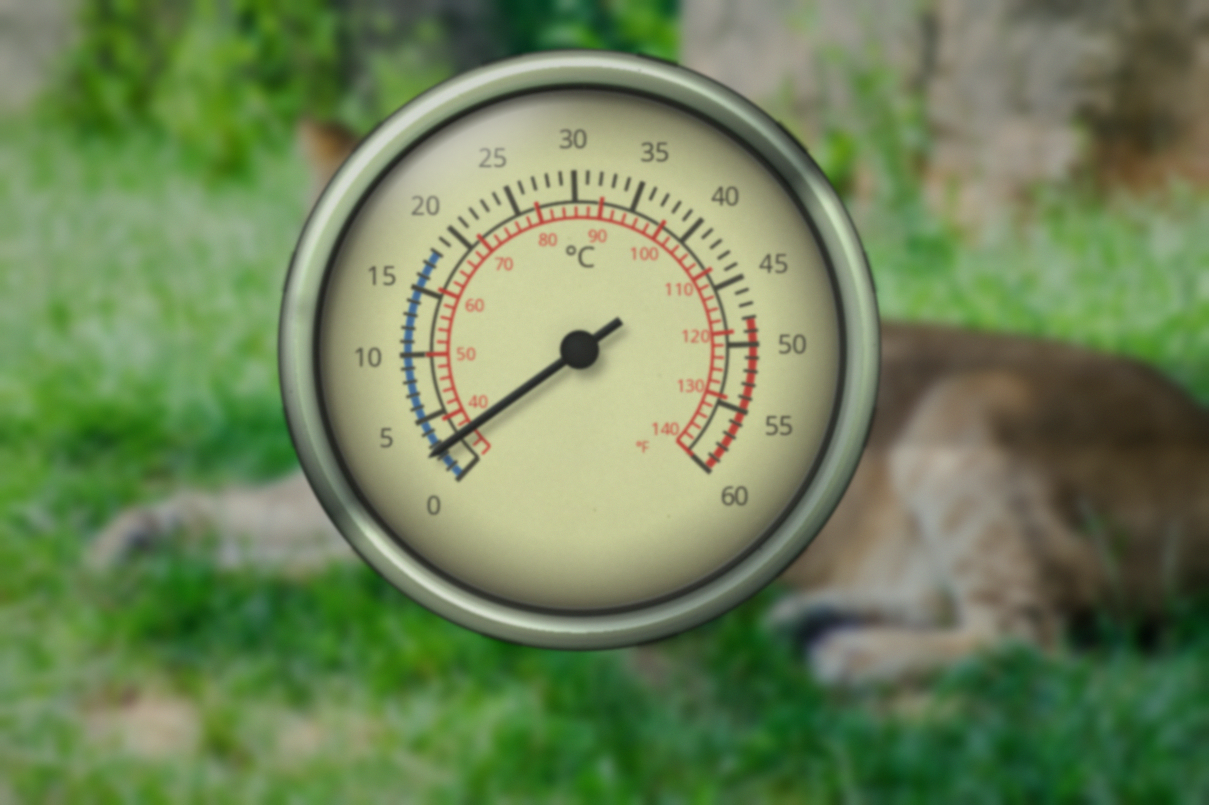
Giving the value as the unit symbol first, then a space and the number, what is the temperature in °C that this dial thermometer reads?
°C 2.5
